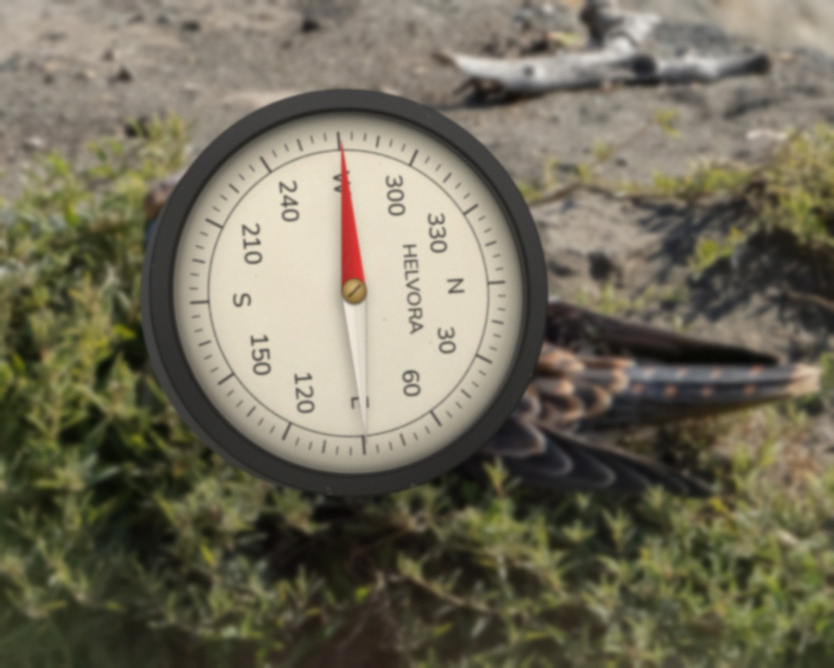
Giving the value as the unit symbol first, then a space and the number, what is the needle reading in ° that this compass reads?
° 270
